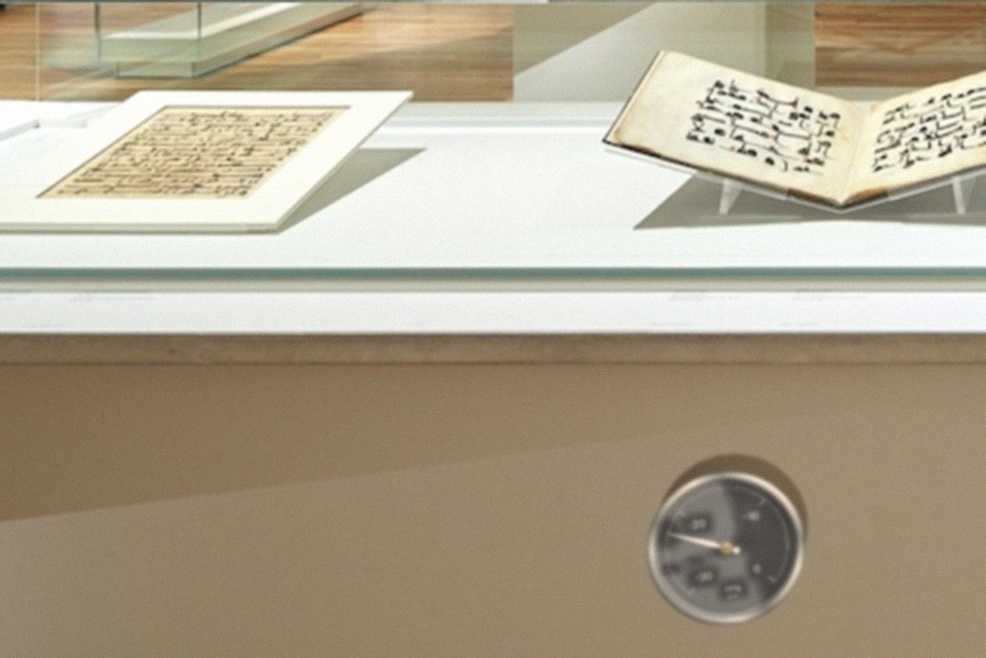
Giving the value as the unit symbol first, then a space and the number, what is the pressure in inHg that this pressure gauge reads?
inHg -22.5
